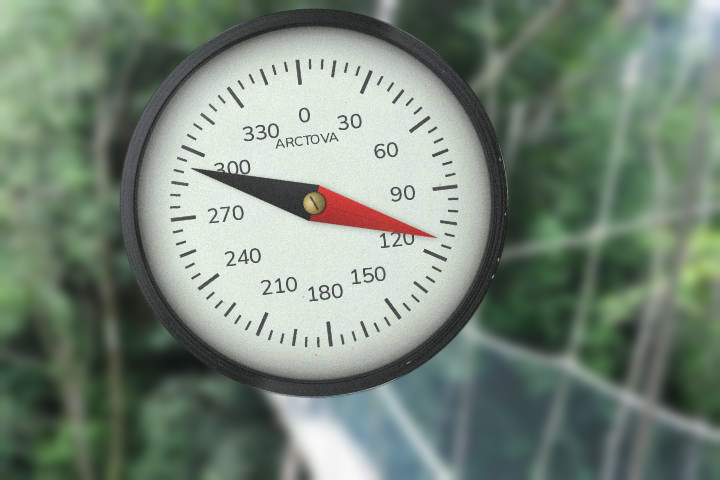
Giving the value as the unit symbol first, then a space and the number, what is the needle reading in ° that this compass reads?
° 112.5
